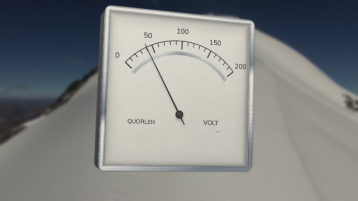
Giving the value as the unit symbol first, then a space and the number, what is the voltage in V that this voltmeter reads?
V 40
